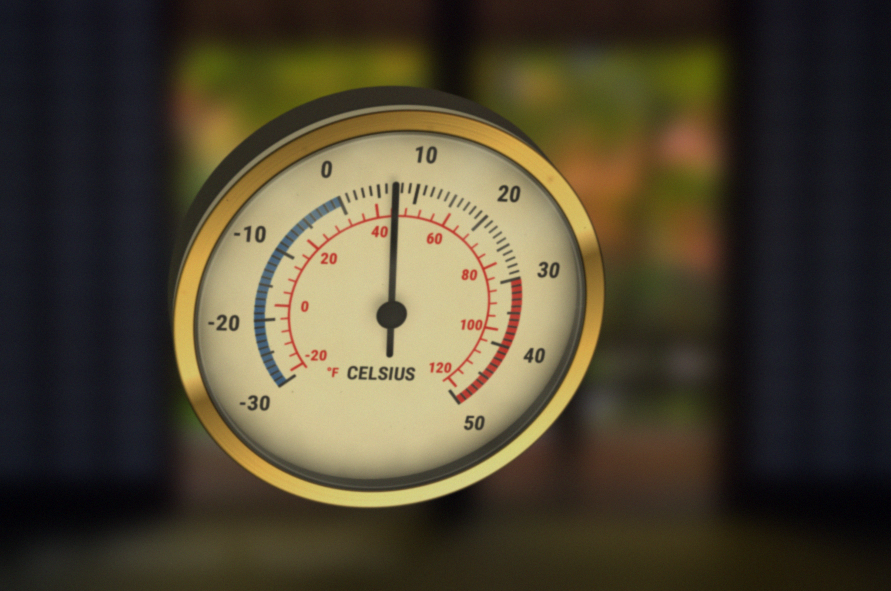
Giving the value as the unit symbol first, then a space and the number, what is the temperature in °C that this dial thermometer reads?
°C 7
